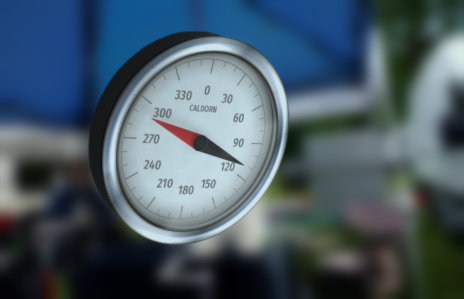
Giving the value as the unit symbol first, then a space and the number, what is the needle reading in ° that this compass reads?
° 290
